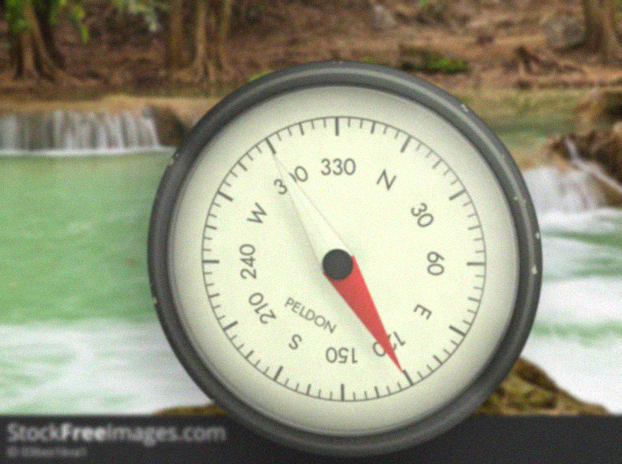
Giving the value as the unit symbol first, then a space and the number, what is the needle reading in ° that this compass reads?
° 120
